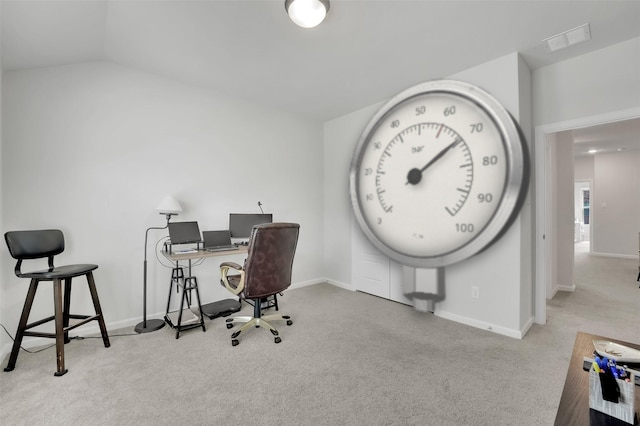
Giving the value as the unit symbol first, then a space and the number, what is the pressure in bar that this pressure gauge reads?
bar 70
